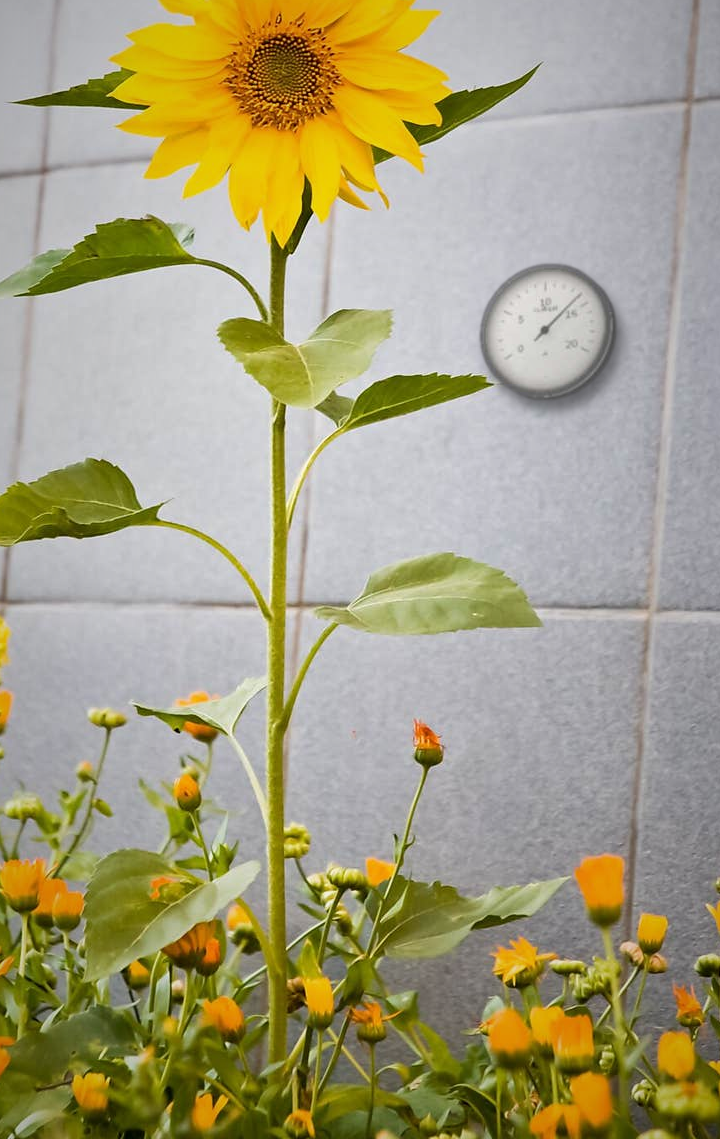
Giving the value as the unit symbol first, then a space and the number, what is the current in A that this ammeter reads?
A 14
